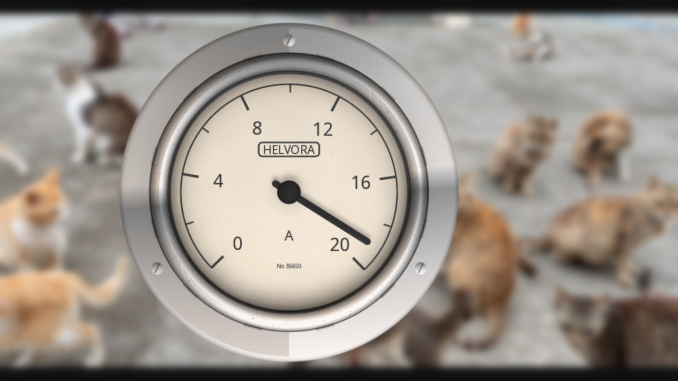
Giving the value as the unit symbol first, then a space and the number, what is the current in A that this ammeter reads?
A 19
